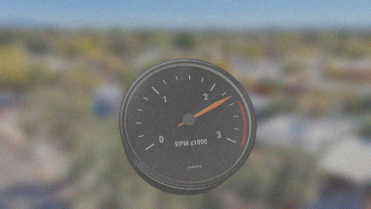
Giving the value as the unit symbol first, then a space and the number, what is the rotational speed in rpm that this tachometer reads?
rpm 2300
